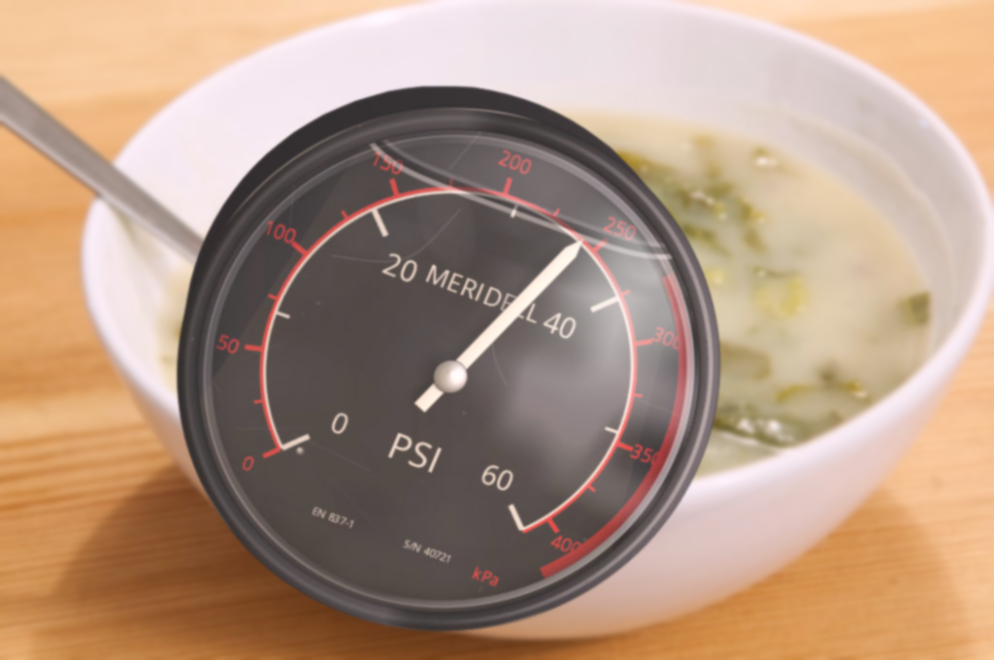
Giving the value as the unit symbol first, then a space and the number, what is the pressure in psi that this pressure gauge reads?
psi 35
